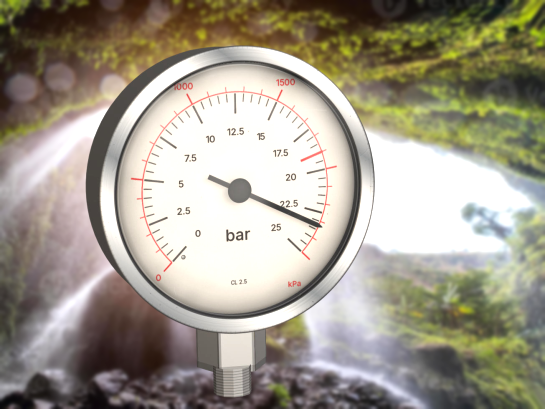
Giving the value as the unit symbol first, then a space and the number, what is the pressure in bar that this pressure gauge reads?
bar 23.25
